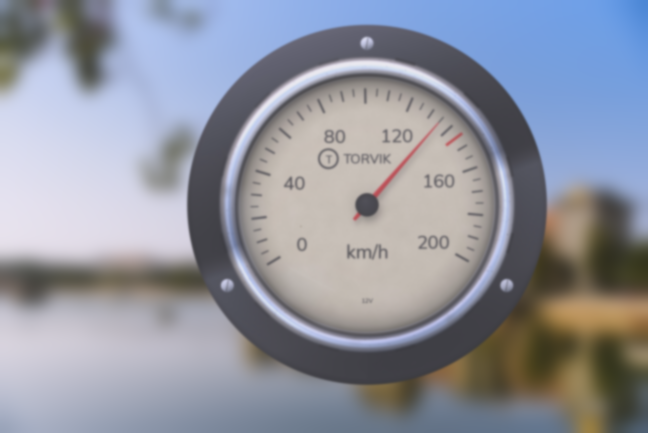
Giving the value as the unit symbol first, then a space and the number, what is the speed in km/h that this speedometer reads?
km/h 135
